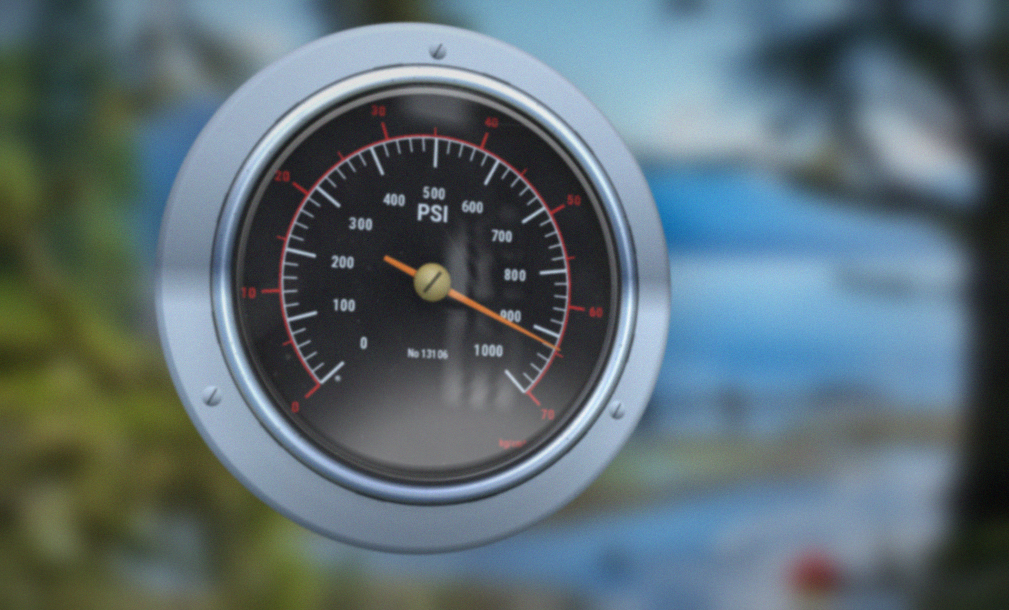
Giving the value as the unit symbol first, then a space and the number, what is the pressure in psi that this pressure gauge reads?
psi 920
